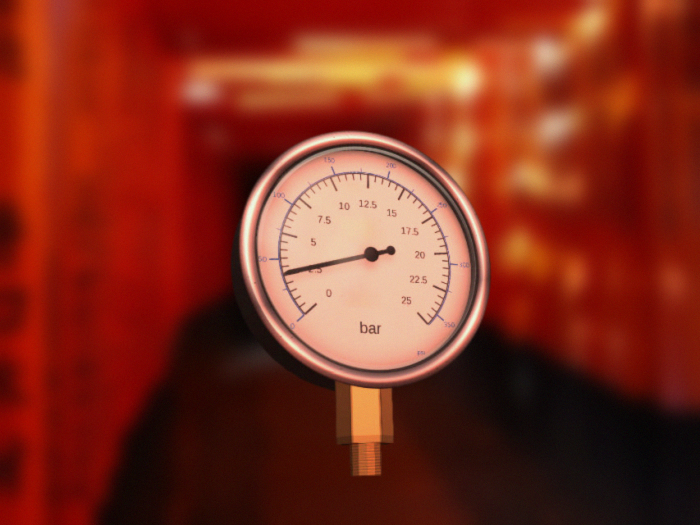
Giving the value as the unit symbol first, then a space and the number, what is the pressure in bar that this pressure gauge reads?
bar 2.5
